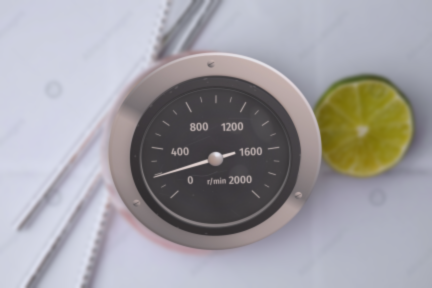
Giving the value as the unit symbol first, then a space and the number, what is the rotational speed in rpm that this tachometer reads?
rpm 200
